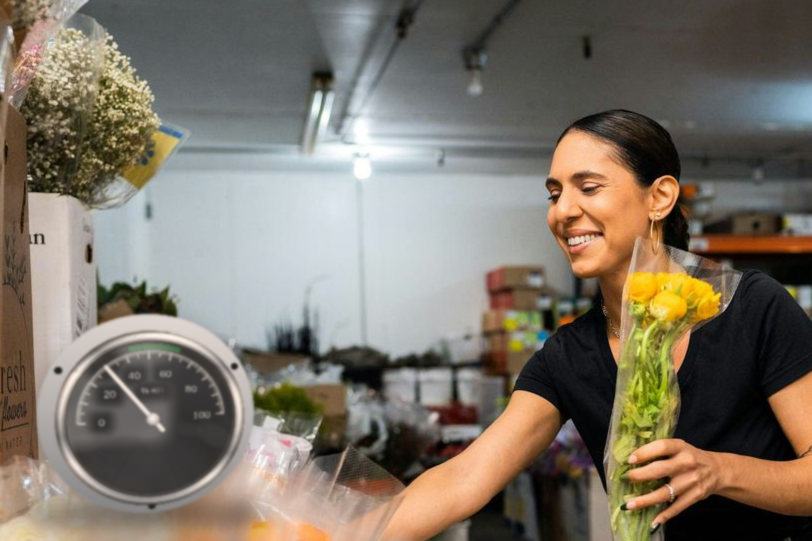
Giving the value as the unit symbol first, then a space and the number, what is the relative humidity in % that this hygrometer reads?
% 30
